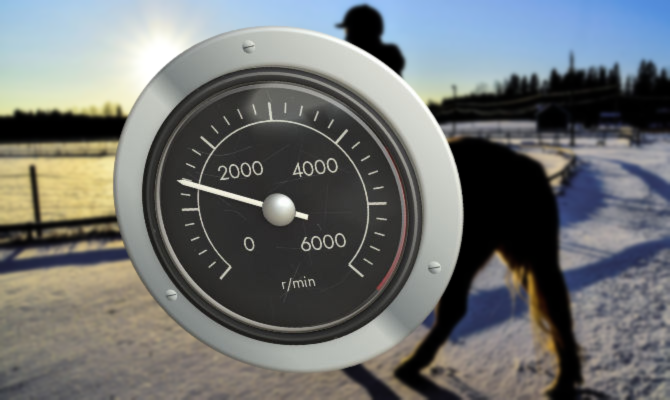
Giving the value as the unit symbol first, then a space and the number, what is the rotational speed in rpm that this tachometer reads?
rpm 1400
